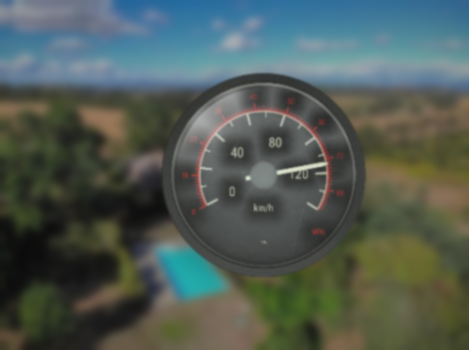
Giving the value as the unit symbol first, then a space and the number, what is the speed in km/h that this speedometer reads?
km/h 115
